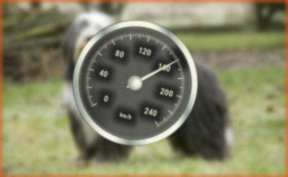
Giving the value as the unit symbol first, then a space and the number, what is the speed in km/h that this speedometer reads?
km/h 160
